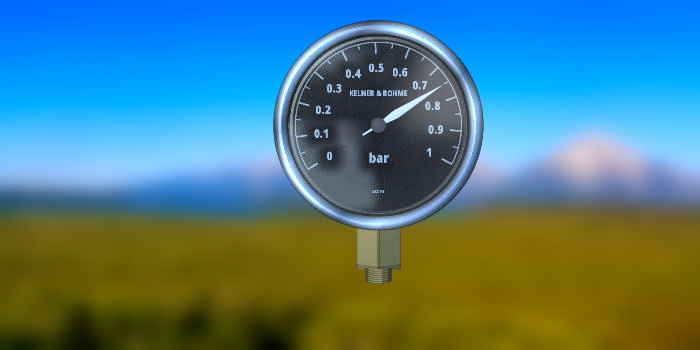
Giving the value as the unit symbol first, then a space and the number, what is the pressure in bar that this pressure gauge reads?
bar 0.75
